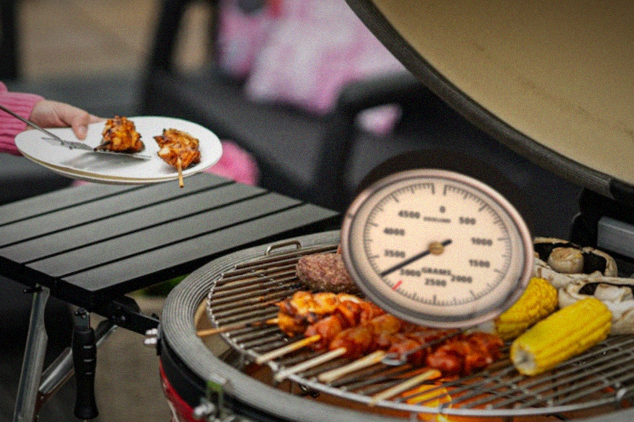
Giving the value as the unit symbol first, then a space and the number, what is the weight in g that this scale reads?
g 3250
